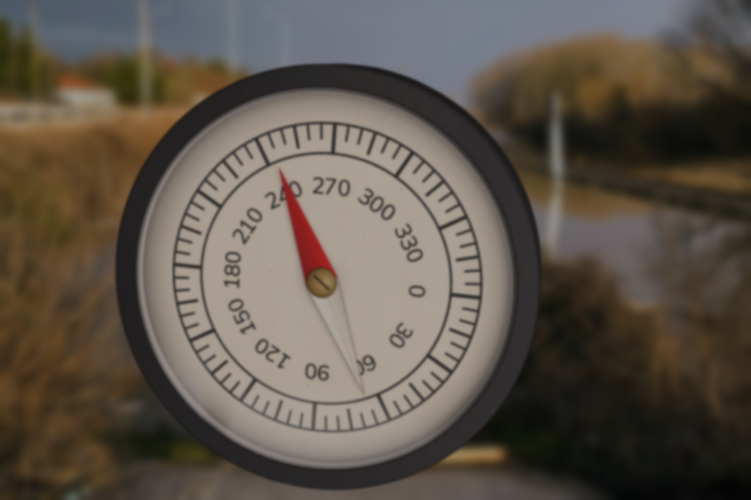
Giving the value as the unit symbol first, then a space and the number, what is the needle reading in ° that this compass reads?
° 245
